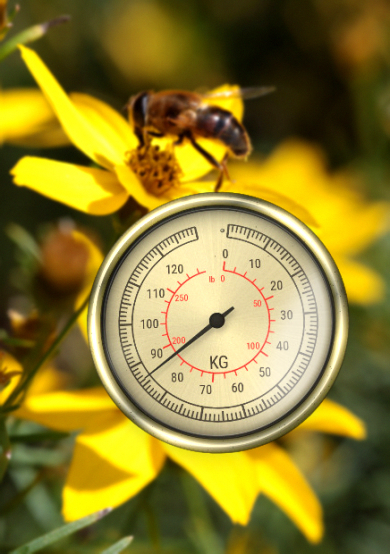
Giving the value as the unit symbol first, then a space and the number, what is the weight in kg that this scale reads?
kg 86
